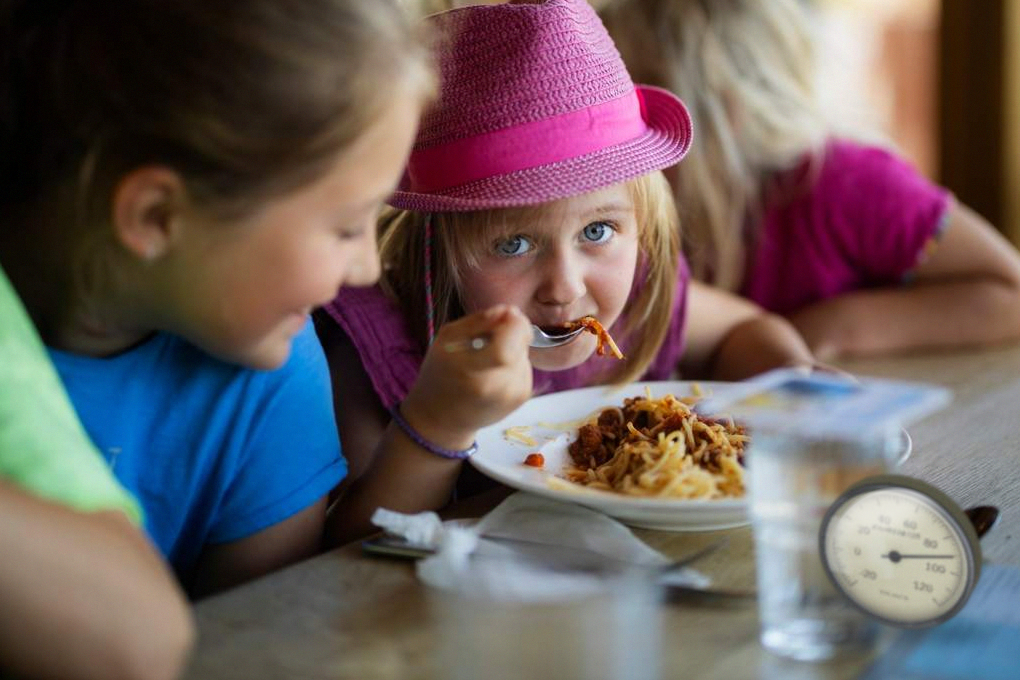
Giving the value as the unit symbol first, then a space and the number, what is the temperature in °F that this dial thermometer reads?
°F 90
